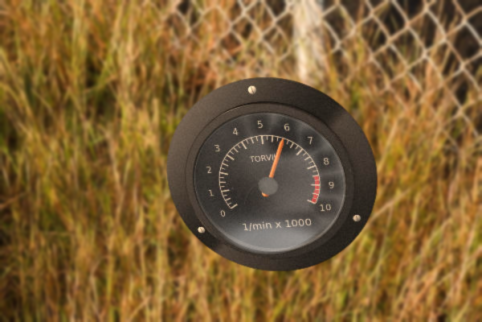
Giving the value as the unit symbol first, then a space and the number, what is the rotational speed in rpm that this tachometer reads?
rpm 6000
